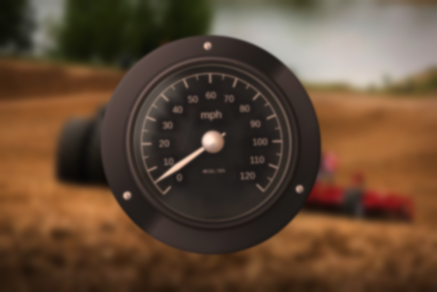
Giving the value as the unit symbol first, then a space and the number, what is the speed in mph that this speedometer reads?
mph 5
